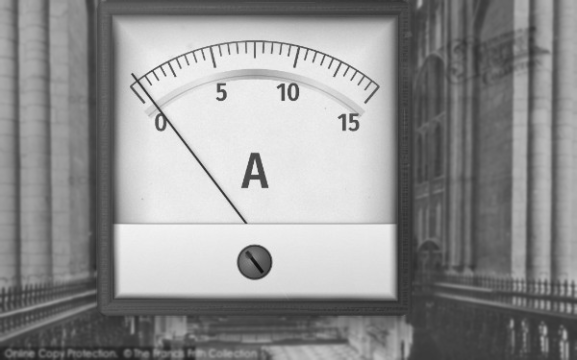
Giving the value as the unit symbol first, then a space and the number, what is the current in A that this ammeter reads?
A 0.5
